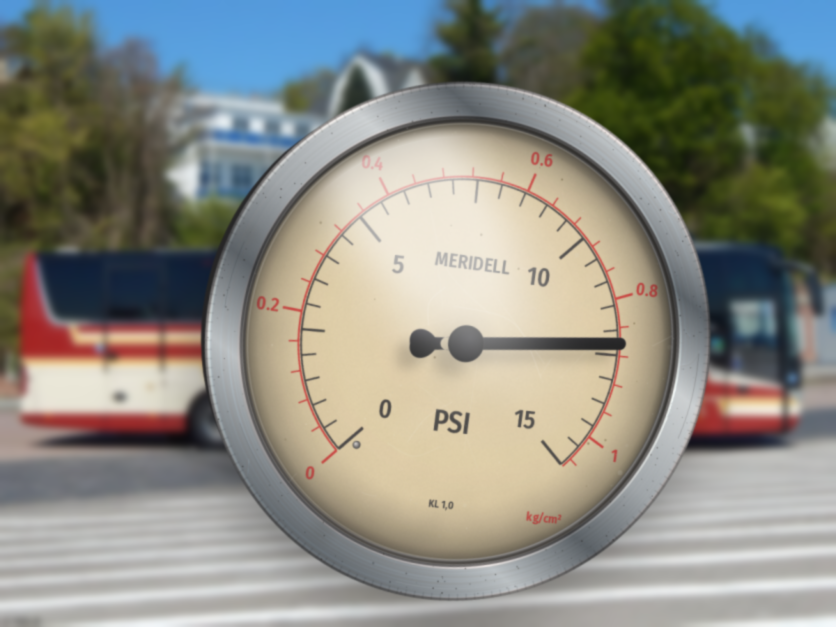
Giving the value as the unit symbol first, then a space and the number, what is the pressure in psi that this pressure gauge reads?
psi 12.25
